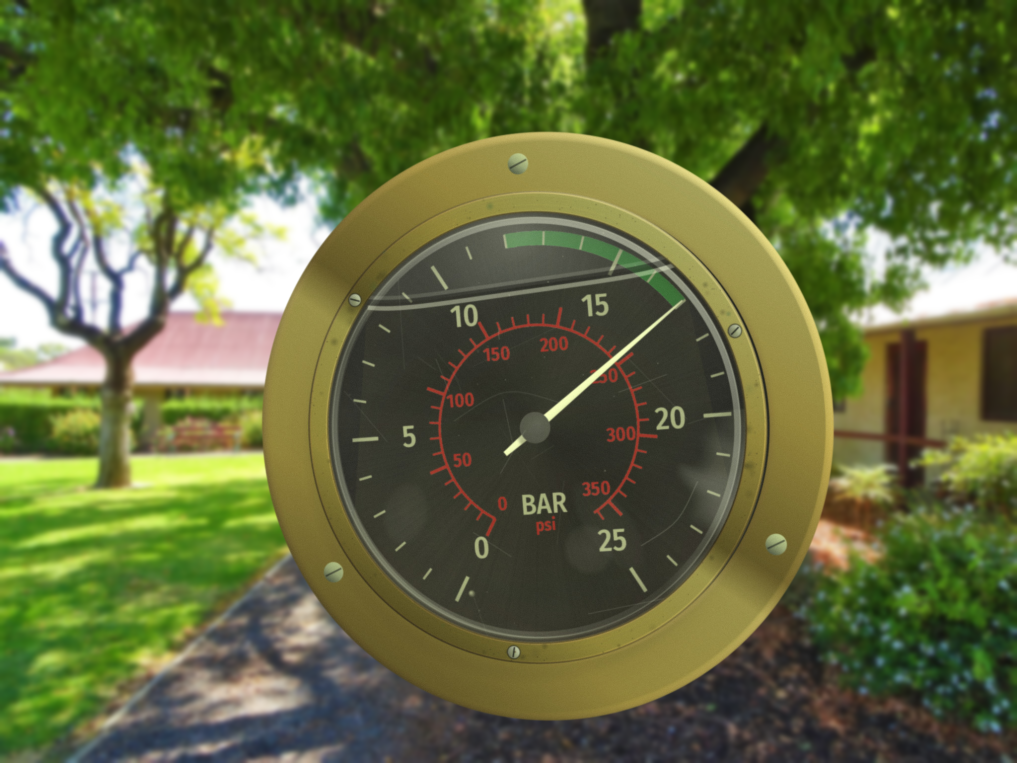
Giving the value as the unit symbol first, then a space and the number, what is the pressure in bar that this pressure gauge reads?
bar 17
